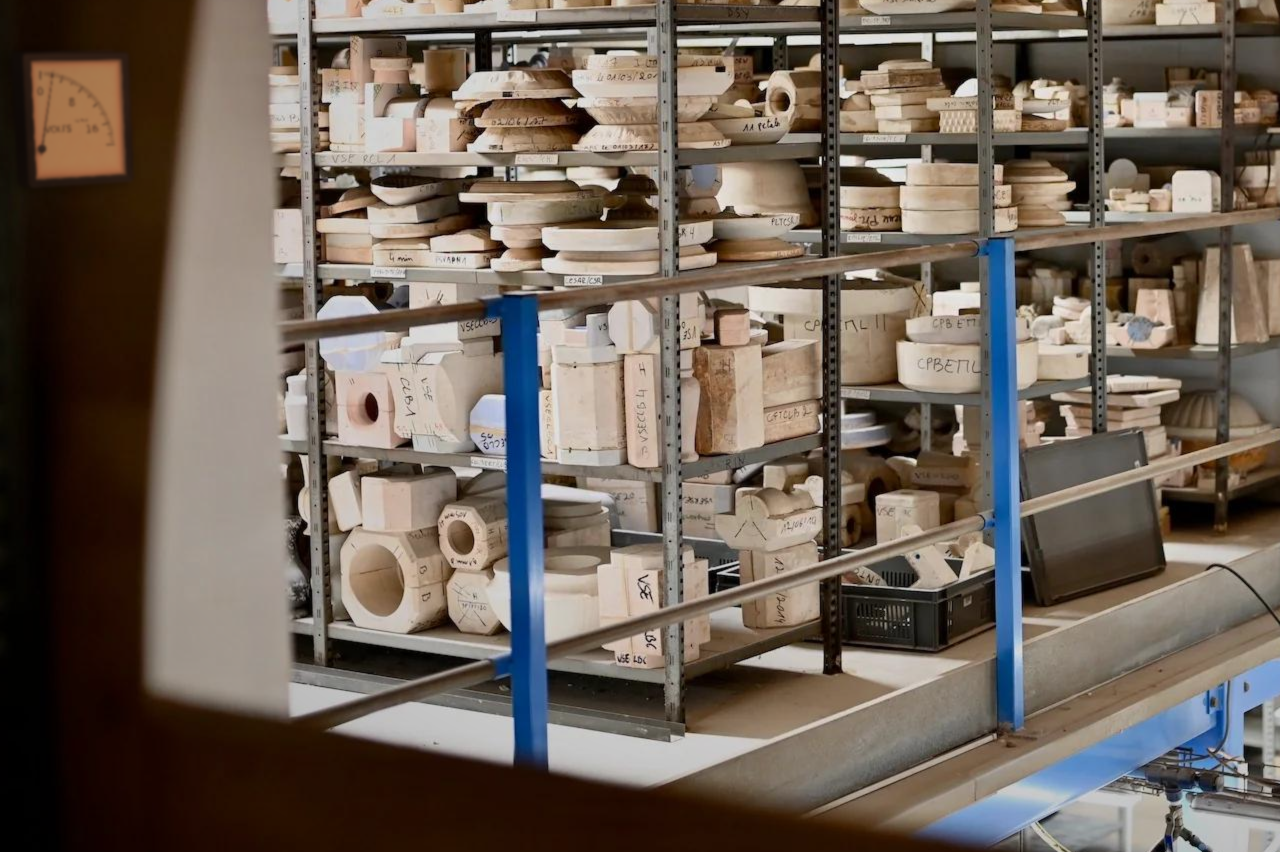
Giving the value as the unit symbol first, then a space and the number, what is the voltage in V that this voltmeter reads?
V 2
